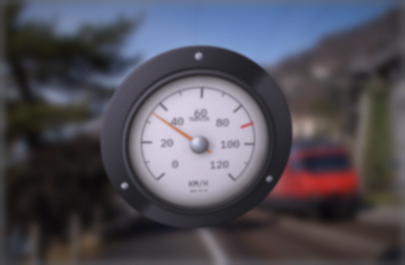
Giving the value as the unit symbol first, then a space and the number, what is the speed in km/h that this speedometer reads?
km/h 35
